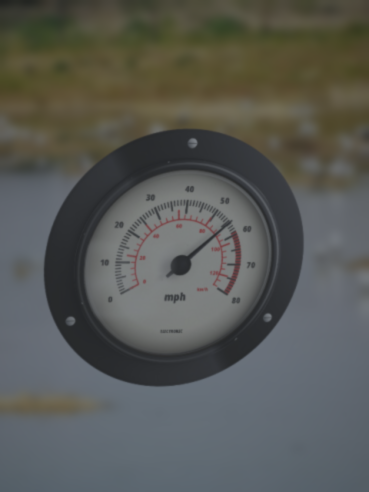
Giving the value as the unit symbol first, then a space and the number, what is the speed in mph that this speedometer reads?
mph 55
